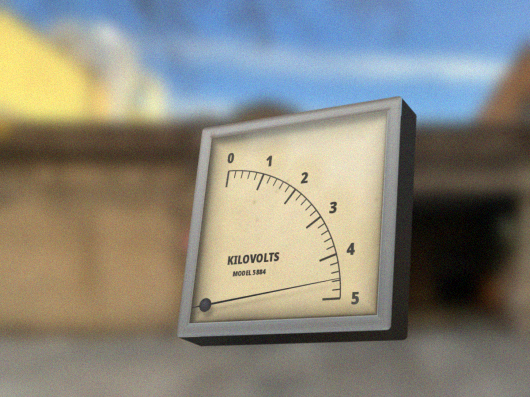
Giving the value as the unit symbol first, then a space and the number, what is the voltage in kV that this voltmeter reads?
kV 4.6
